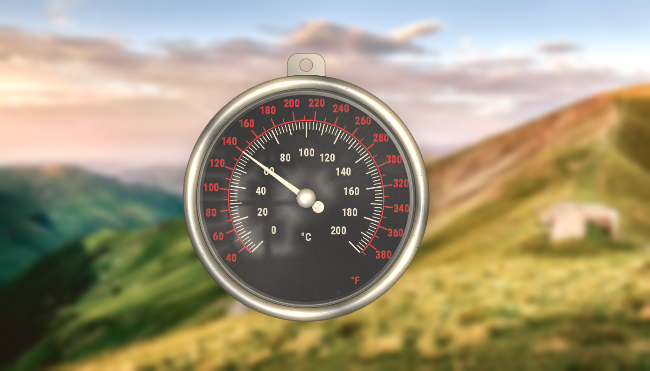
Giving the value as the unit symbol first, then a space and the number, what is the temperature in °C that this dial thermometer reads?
°C 60
